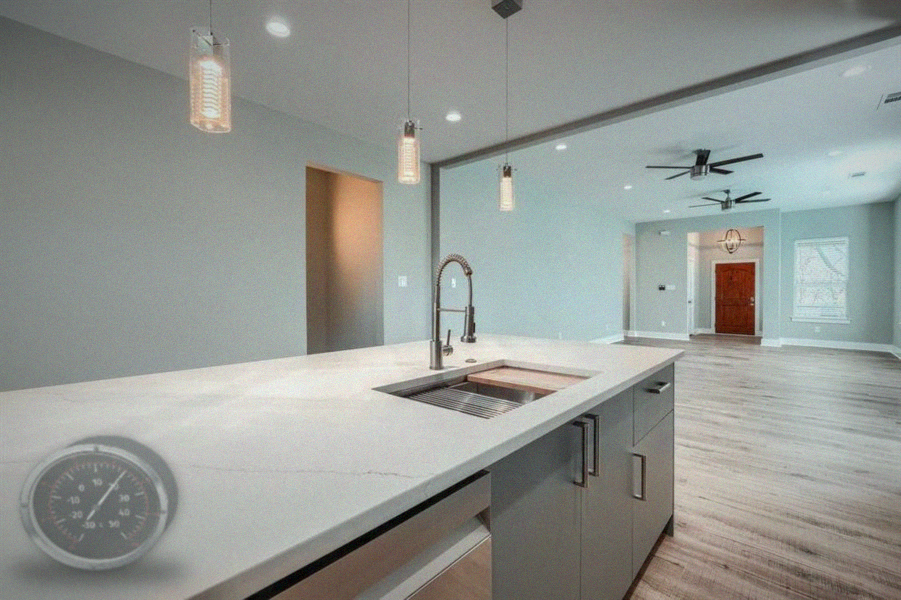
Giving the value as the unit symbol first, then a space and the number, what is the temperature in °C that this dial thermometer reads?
°C 20
